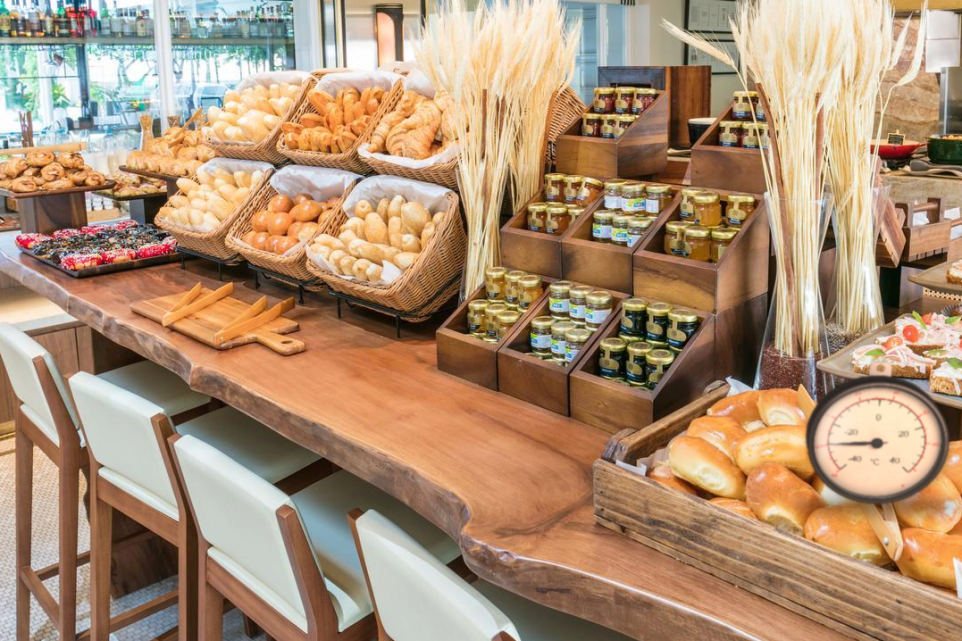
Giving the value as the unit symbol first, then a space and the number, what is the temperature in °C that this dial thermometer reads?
°C -28
